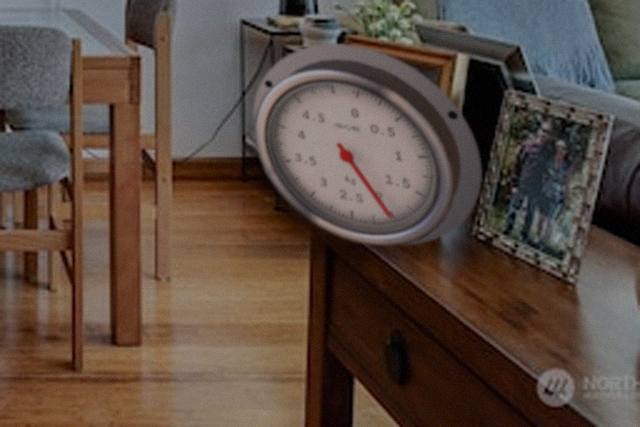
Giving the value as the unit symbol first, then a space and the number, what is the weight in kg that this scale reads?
kg 2
